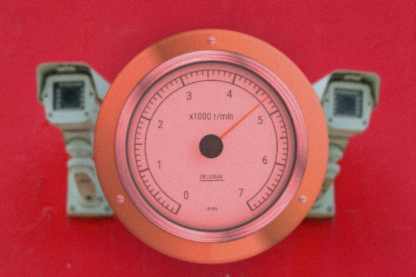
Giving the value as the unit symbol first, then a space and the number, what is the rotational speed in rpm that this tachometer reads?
rpm 4700
